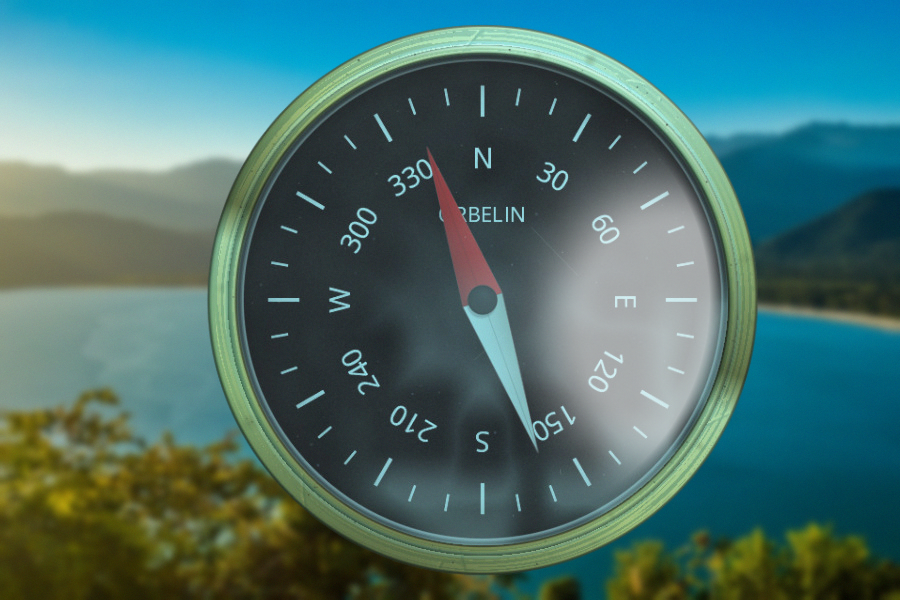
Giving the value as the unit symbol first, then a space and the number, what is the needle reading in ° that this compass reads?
° 340
